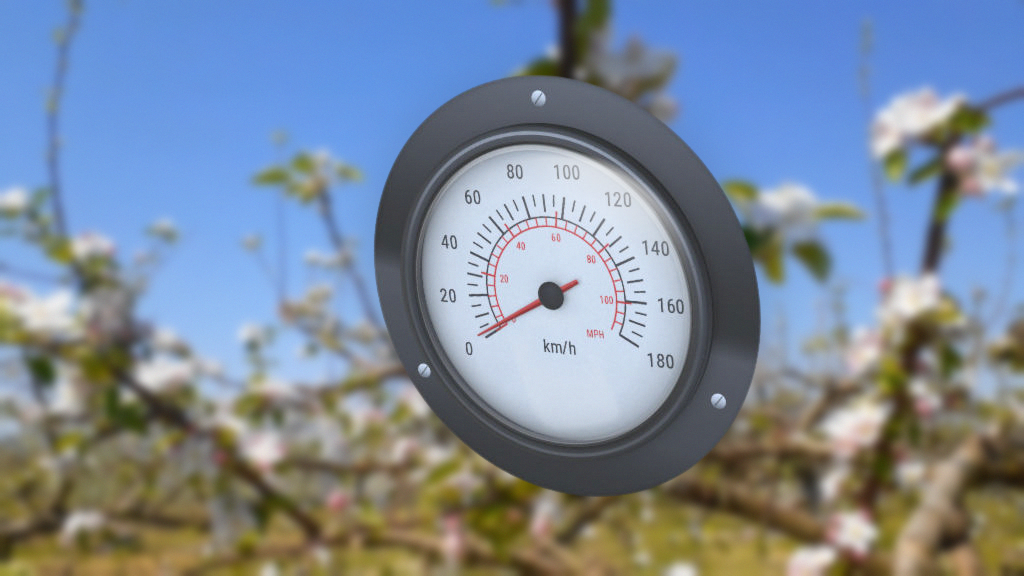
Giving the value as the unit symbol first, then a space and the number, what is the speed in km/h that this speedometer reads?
km/h 2.5
